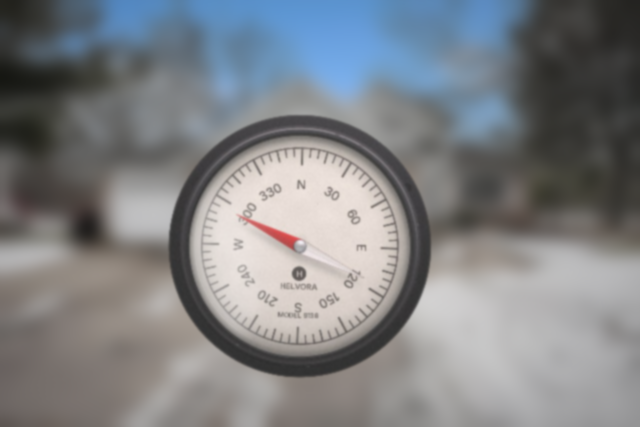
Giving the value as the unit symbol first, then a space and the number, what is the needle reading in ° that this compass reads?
° 295
